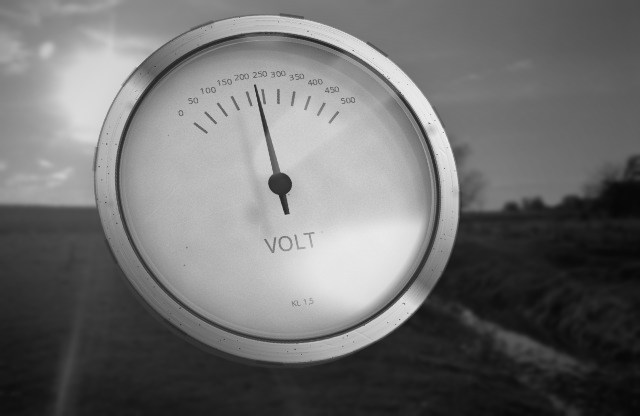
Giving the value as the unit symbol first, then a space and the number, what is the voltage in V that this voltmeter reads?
V 225
